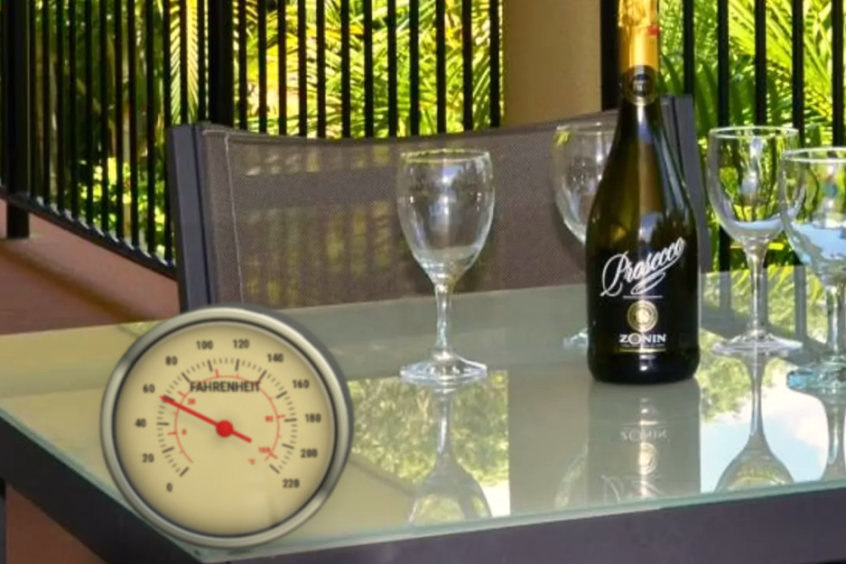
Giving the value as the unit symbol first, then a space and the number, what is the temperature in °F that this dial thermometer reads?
°F 60
